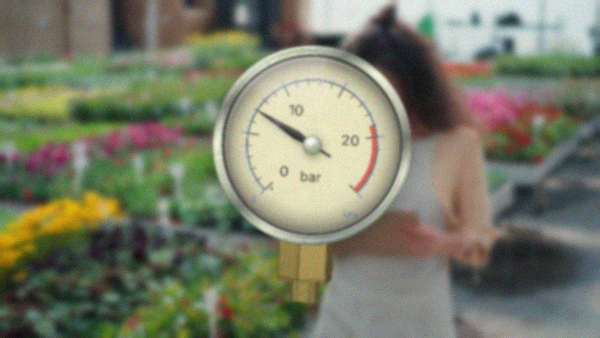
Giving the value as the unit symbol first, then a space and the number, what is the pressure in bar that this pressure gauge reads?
bar 7
